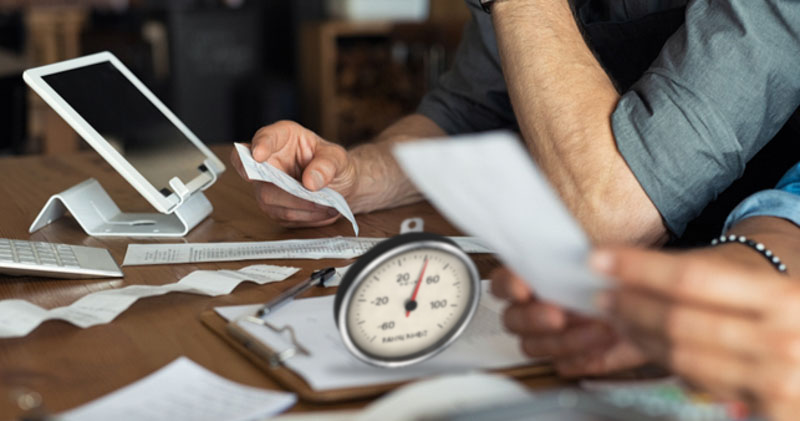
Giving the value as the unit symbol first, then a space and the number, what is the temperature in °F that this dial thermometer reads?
°F 40
